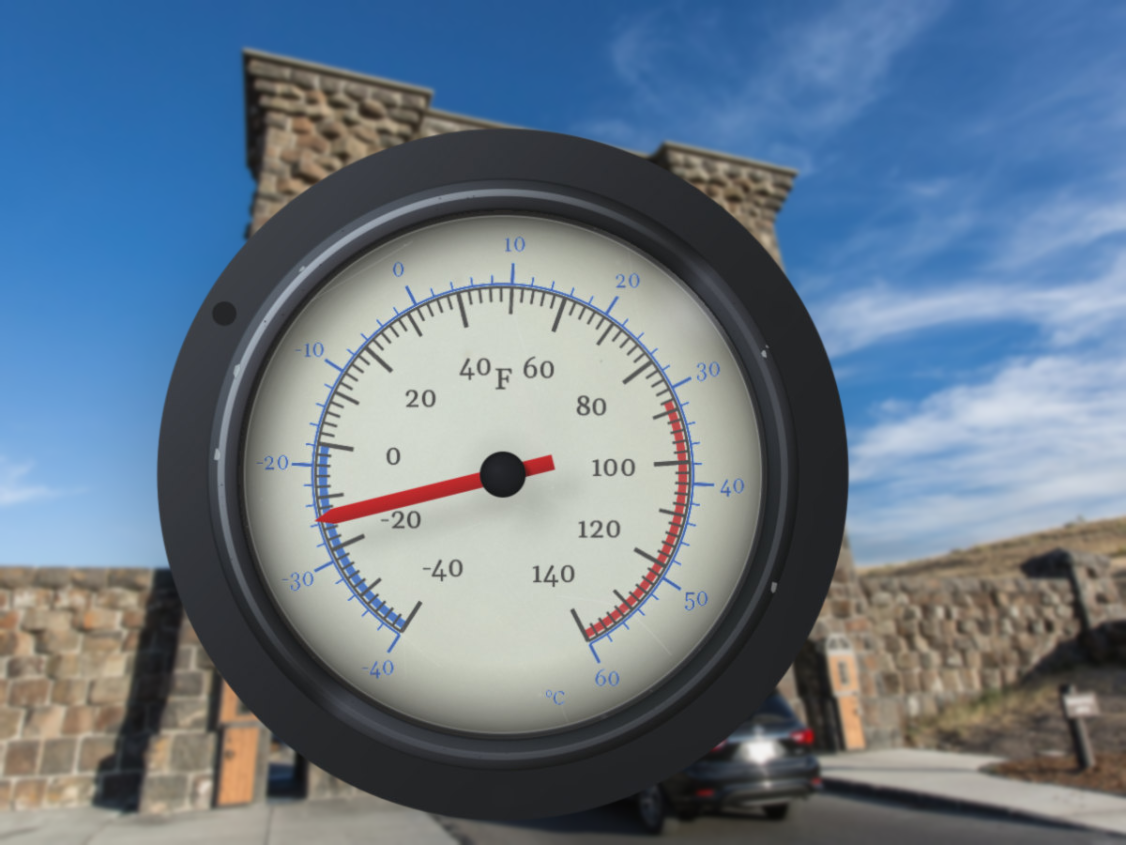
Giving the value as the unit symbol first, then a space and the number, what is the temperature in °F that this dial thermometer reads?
°F -14
